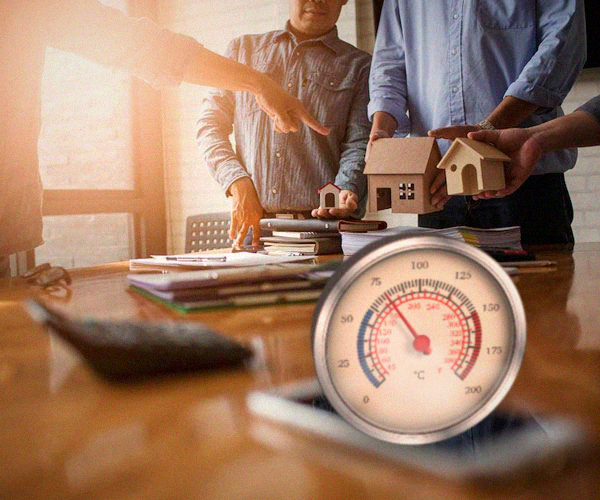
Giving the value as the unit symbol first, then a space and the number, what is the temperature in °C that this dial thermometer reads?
°C 75
